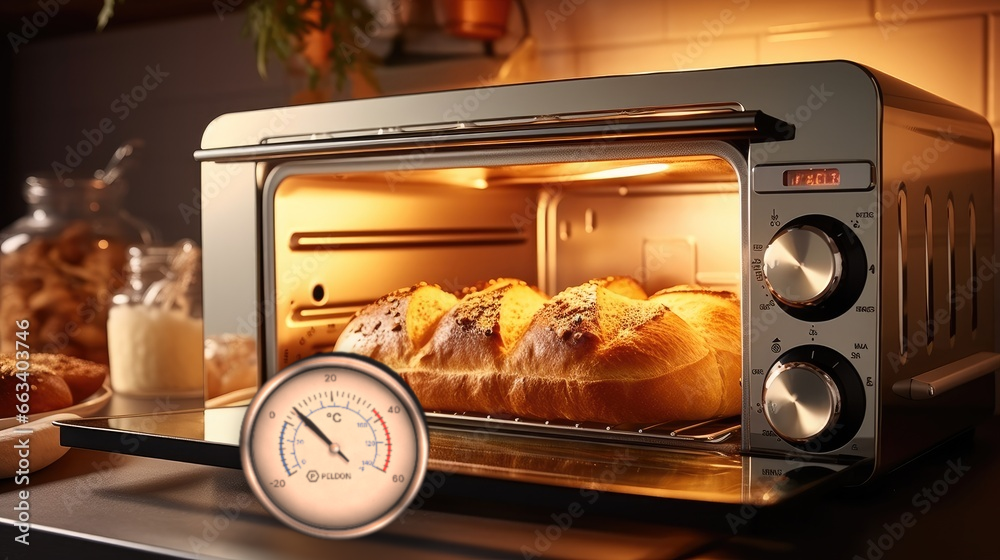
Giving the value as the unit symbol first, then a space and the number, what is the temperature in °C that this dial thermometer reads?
°C 6
